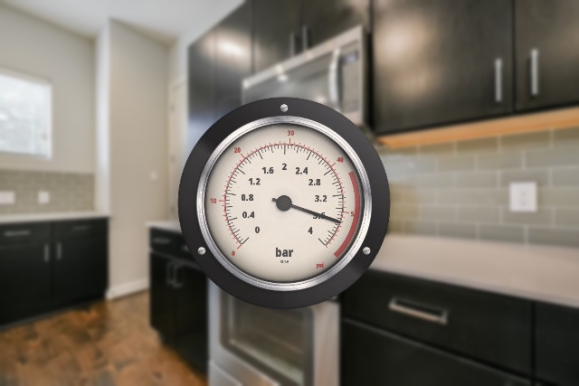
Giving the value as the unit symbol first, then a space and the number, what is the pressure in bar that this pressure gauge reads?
bar 3.6
